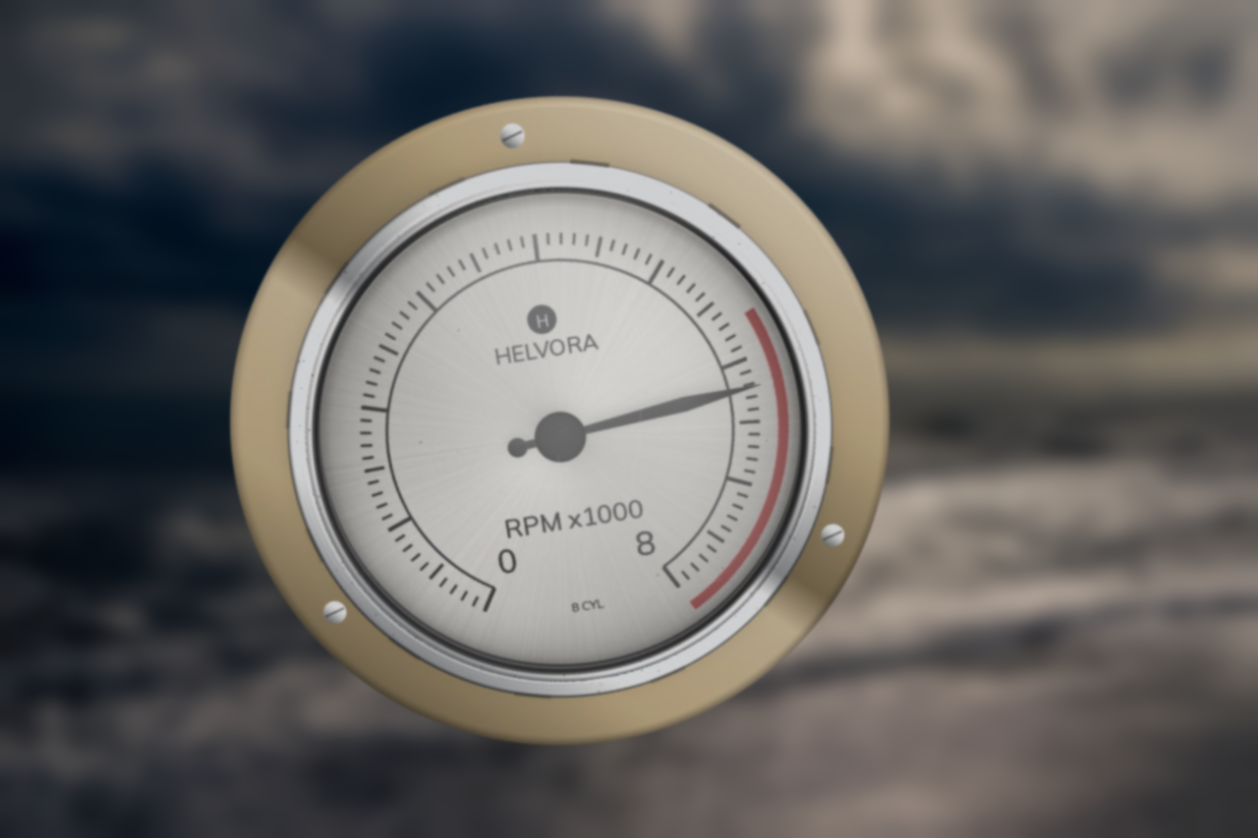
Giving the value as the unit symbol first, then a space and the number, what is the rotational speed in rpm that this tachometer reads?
rpm 6200
